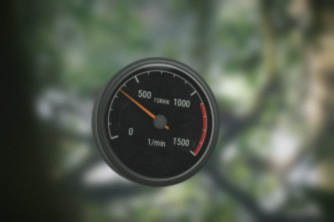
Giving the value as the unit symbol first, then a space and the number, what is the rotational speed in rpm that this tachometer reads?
rpm 350
